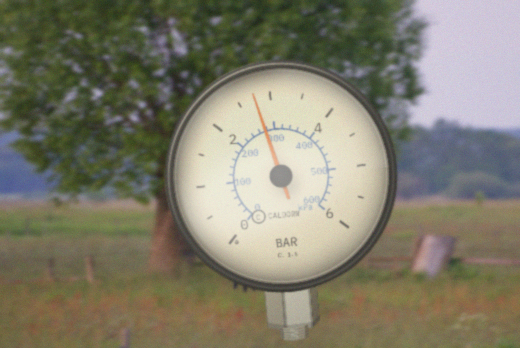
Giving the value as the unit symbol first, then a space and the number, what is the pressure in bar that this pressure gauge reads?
bar 2.75
